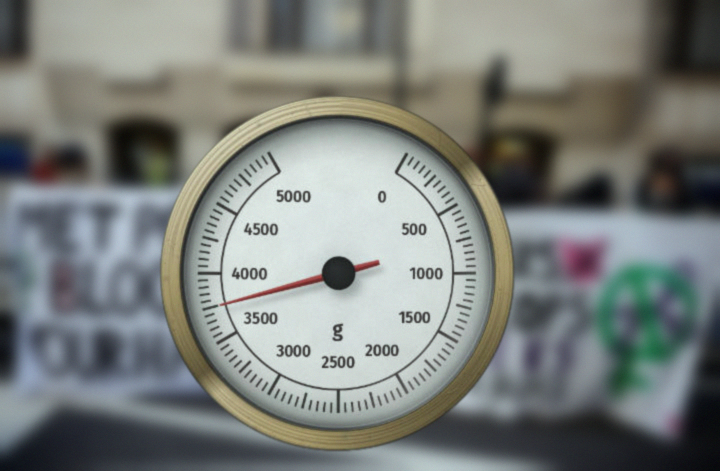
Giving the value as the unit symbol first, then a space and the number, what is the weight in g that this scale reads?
g 3750
